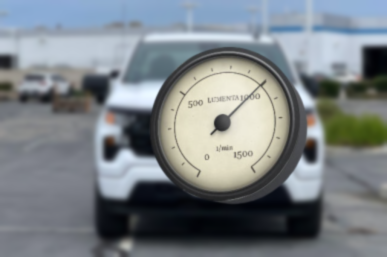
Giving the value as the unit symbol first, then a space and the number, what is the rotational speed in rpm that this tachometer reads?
rpm 1000
